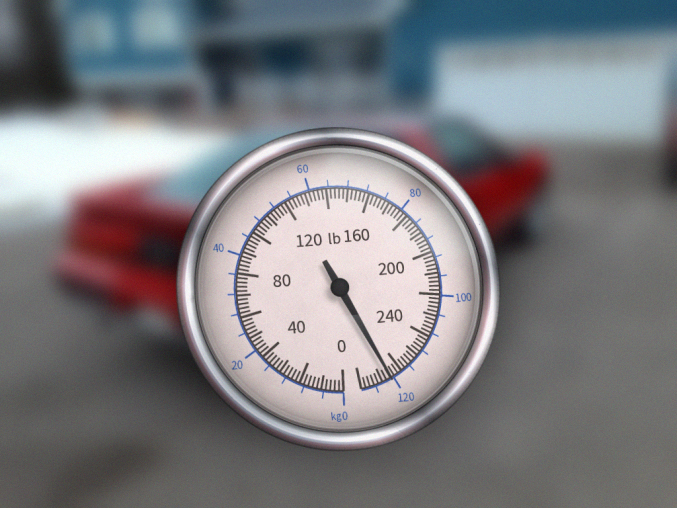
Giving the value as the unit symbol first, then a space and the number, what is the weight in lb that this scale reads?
lb 266
